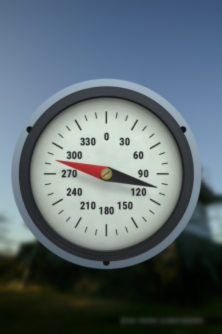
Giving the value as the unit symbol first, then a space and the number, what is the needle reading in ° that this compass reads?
° 285
